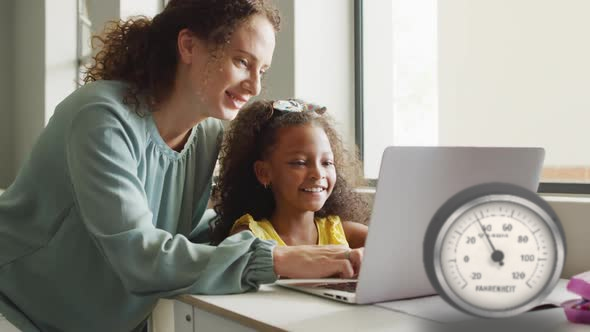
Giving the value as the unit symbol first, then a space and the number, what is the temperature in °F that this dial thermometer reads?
°F 36
